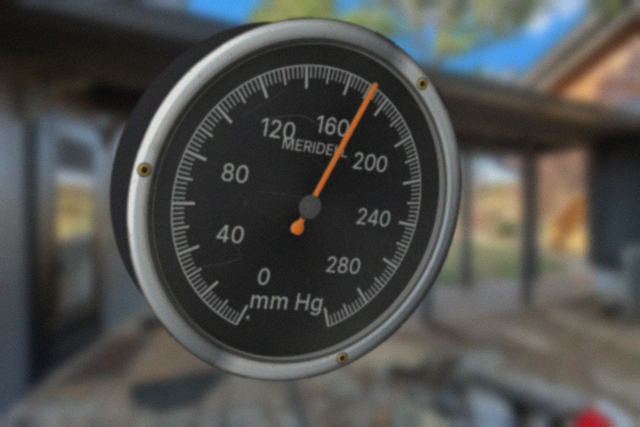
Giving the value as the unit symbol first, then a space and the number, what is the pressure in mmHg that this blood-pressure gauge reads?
mmHg 170
